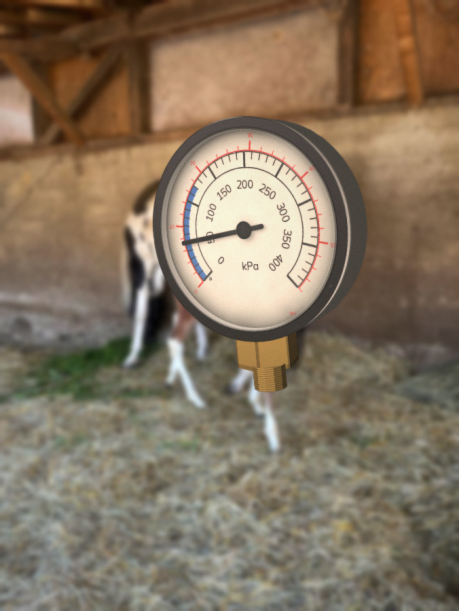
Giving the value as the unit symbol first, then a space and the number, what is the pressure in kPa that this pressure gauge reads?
kPa 50
